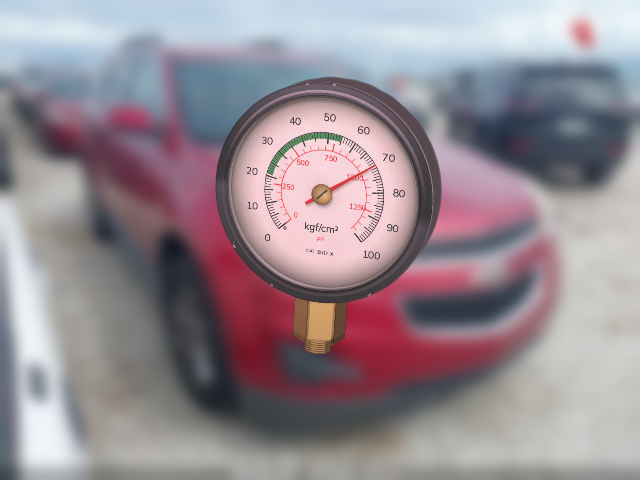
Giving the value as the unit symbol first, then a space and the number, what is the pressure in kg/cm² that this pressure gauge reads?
kg/cm² 70
